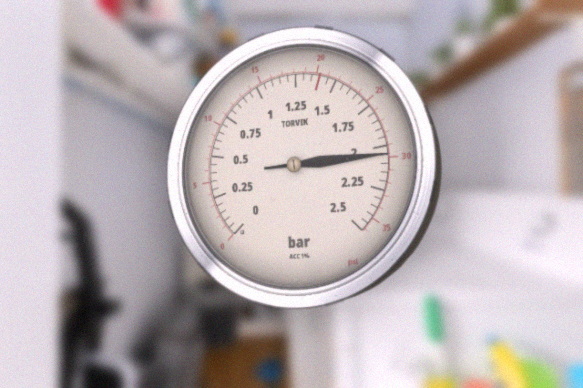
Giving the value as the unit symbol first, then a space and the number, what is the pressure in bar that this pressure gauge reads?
bar 2.05
